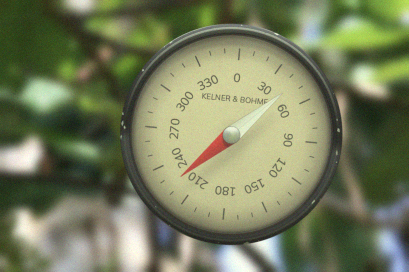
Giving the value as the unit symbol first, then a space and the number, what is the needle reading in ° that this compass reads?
° 225
